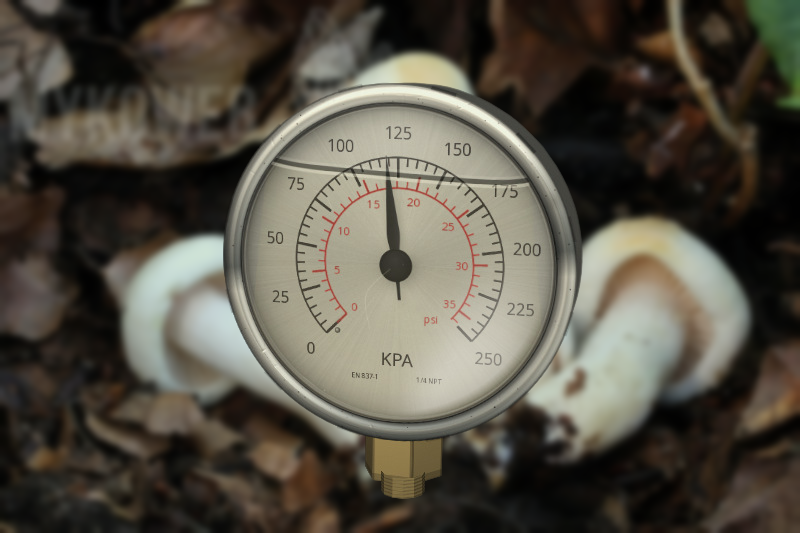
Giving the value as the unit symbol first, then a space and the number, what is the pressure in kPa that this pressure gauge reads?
kPa 120
